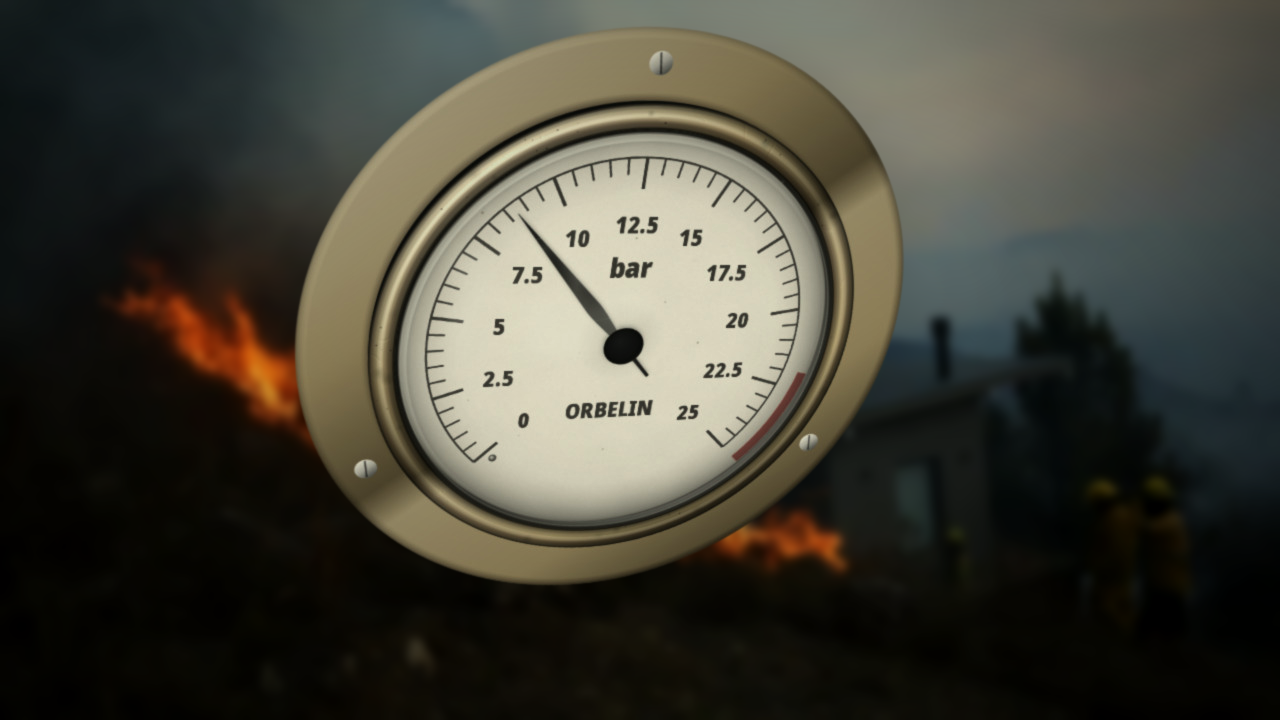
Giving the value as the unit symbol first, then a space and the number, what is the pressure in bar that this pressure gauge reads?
bar 8.75
